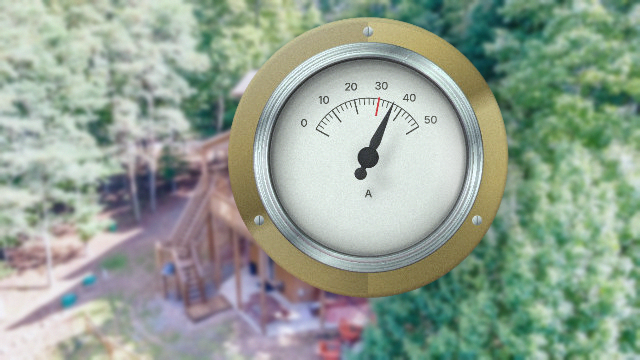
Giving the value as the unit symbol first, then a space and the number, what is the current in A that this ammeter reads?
A 36
